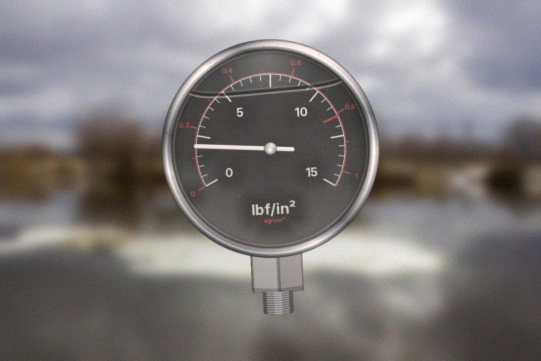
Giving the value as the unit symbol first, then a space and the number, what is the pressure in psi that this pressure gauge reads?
psi 2
